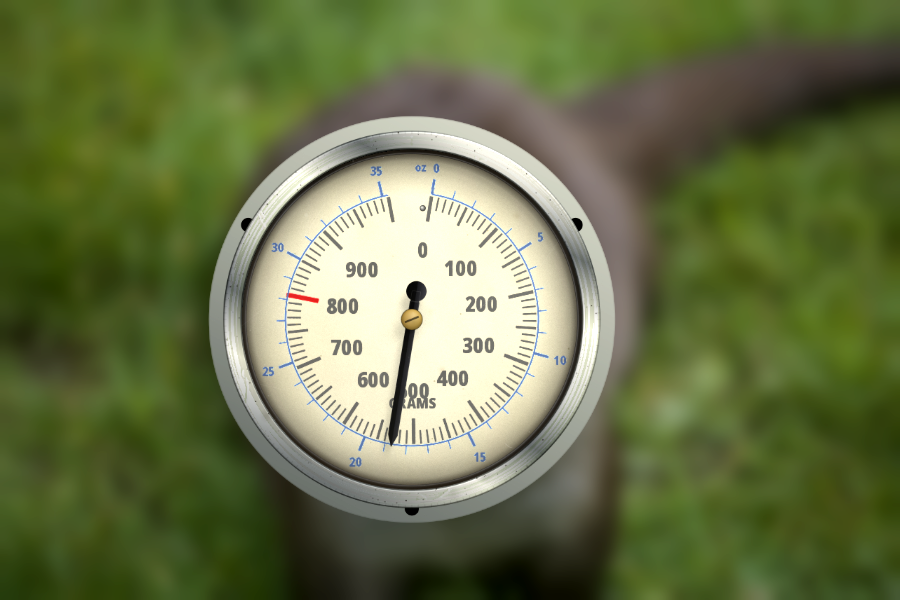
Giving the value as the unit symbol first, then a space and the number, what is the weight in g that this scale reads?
g 530
